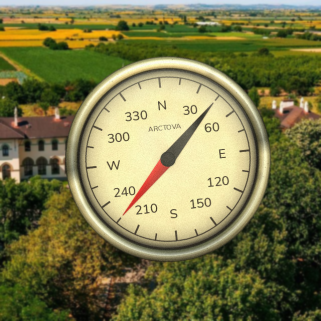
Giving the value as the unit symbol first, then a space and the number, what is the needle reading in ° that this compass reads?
° 225
